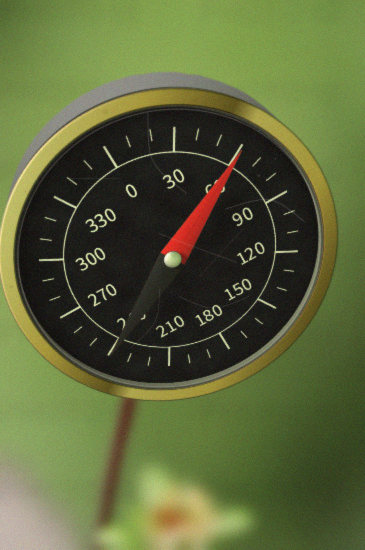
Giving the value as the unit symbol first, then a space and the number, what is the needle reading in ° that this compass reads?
° 60
